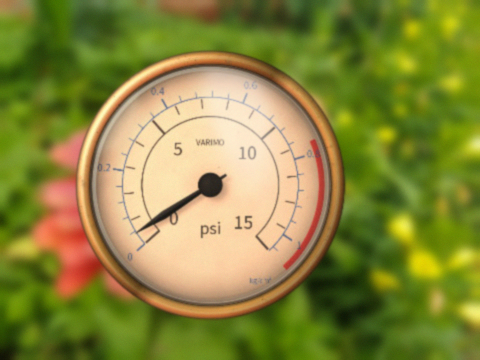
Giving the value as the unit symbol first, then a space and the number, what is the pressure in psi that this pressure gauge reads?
psi 0.5
